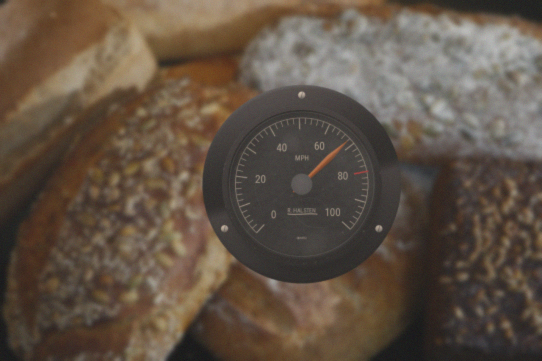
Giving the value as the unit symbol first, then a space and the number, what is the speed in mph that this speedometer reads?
mph 68
